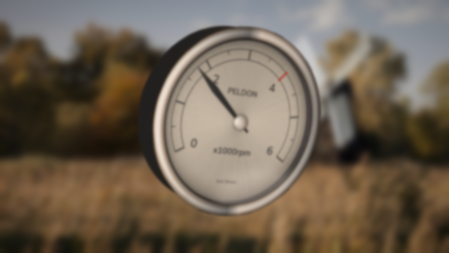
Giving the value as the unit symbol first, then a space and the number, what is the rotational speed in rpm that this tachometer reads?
rpm 1750
